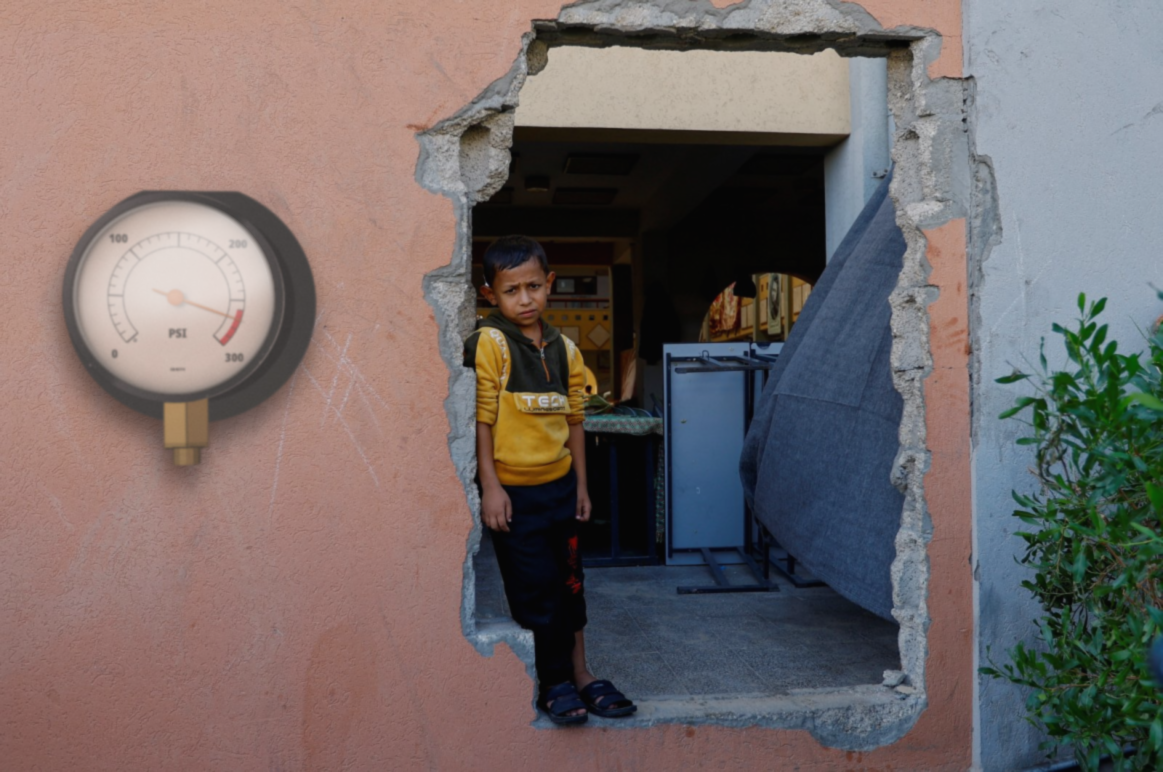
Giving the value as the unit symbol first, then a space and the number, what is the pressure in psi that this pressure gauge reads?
psi 270
